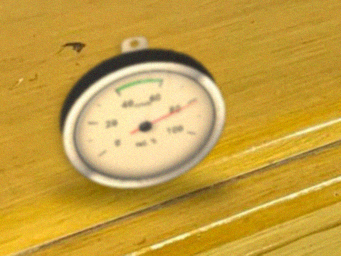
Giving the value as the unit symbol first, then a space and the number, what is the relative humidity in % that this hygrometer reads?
% 80
